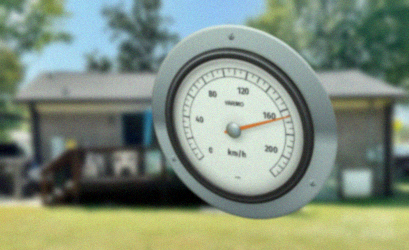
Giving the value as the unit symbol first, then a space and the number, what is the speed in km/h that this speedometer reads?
km/h 165
